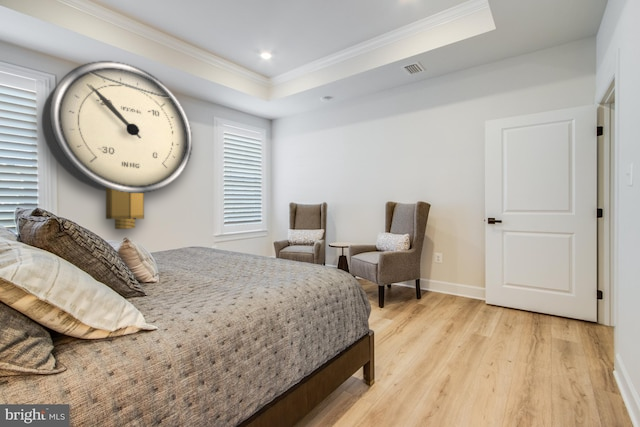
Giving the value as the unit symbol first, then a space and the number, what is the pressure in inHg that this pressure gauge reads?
inHg -20
